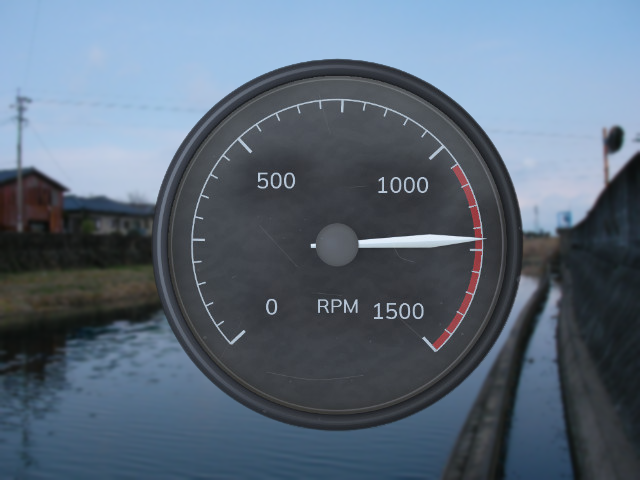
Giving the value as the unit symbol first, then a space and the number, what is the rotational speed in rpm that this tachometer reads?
rpm 1225
